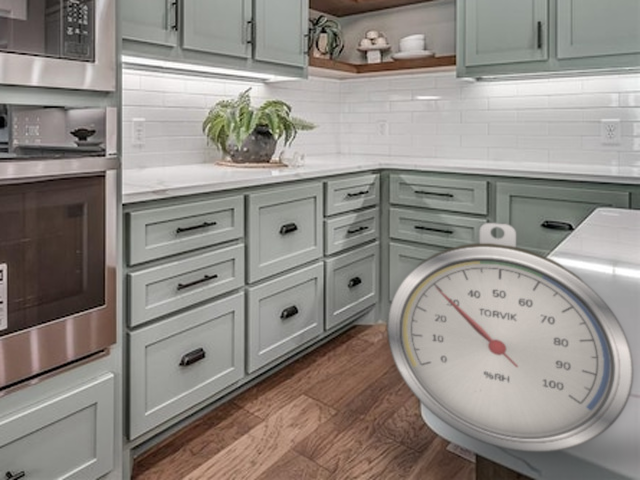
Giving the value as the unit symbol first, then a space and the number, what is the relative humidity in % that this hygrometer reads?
% 30
